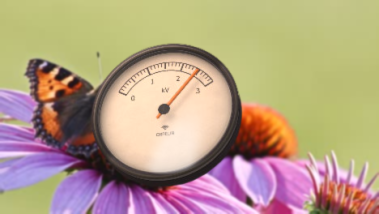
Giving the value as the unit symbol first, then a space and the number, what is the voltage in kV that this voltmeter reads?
kV 2.5
